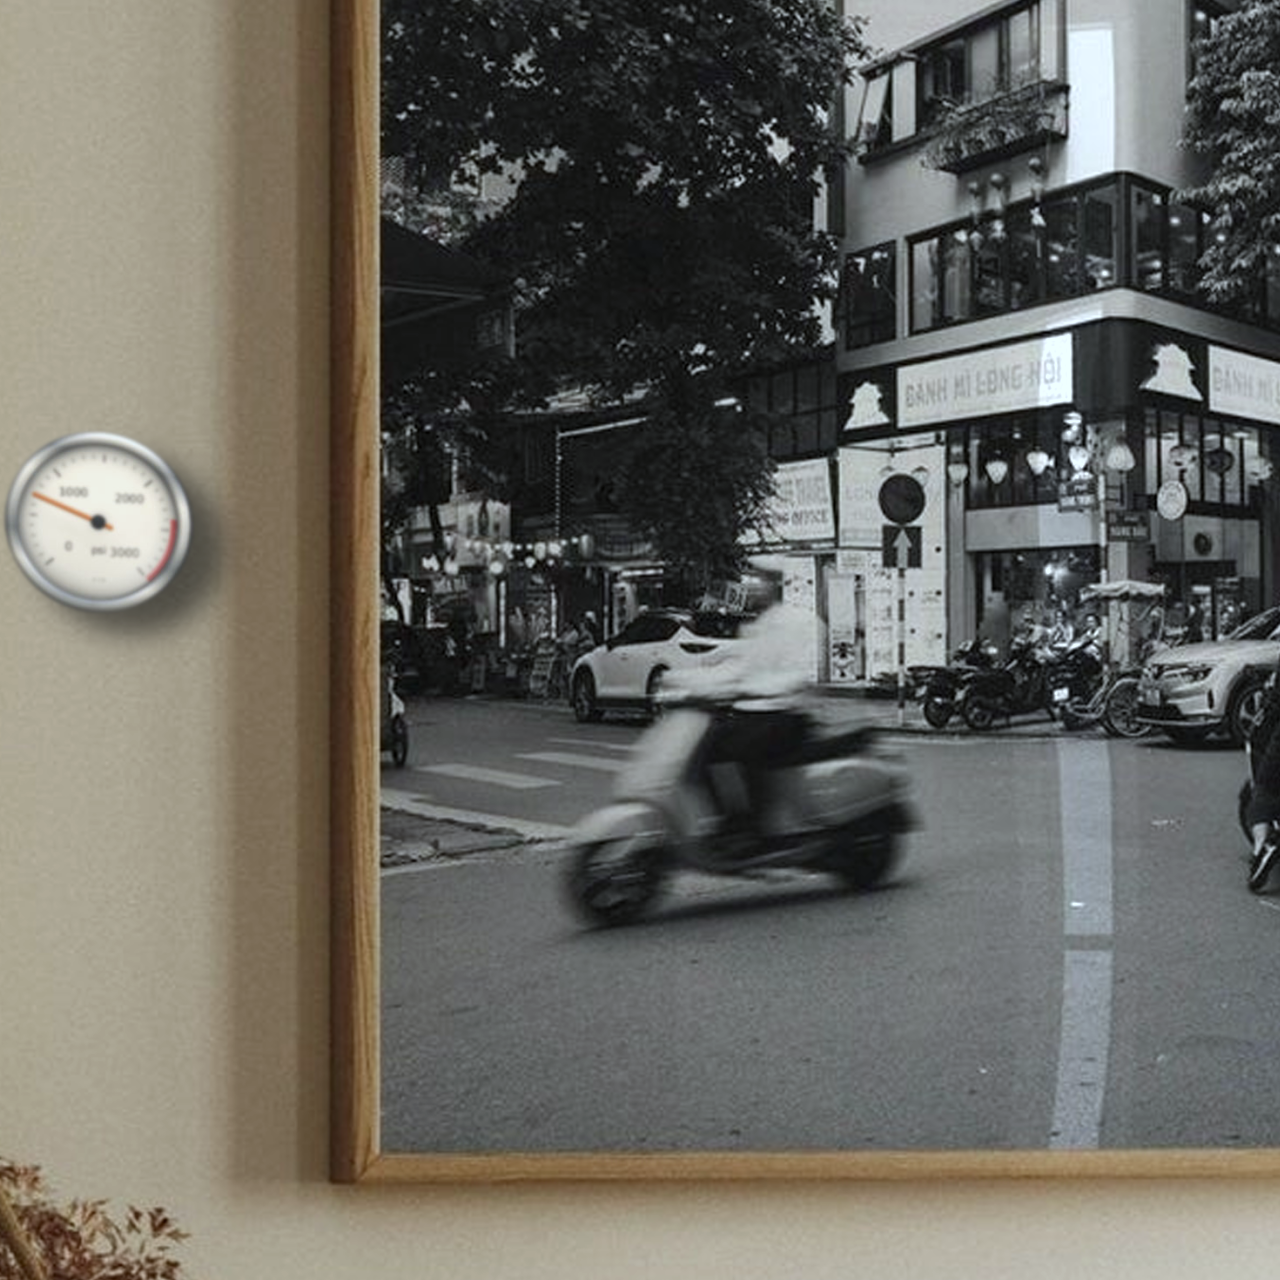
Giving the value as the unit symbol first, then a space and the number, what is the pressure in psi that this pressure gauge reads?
psi 700
